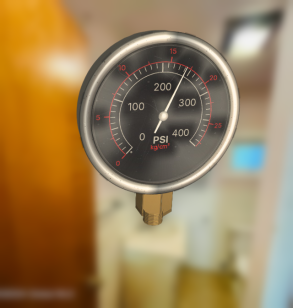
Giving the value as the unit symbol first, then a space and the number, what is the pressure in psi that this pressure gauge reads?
psi 240
